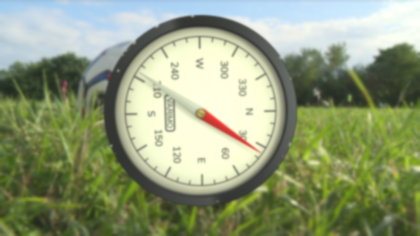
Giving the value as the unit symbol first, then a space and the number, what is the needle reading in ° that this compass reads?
° 35
